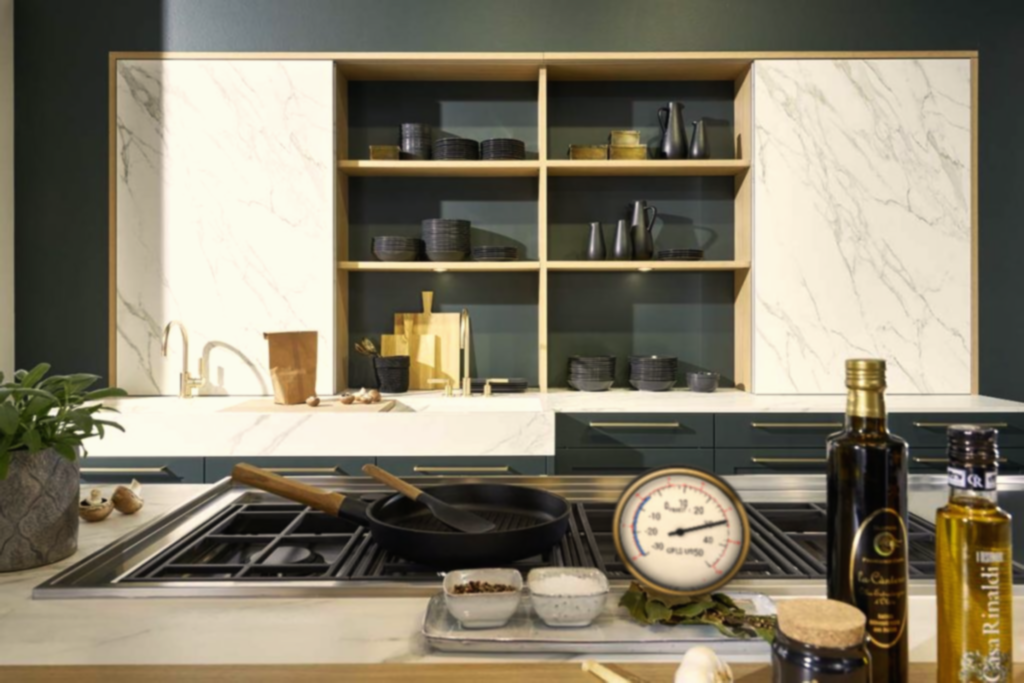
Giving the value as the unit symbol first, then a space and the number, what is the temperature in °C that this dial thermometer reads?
°C 30
